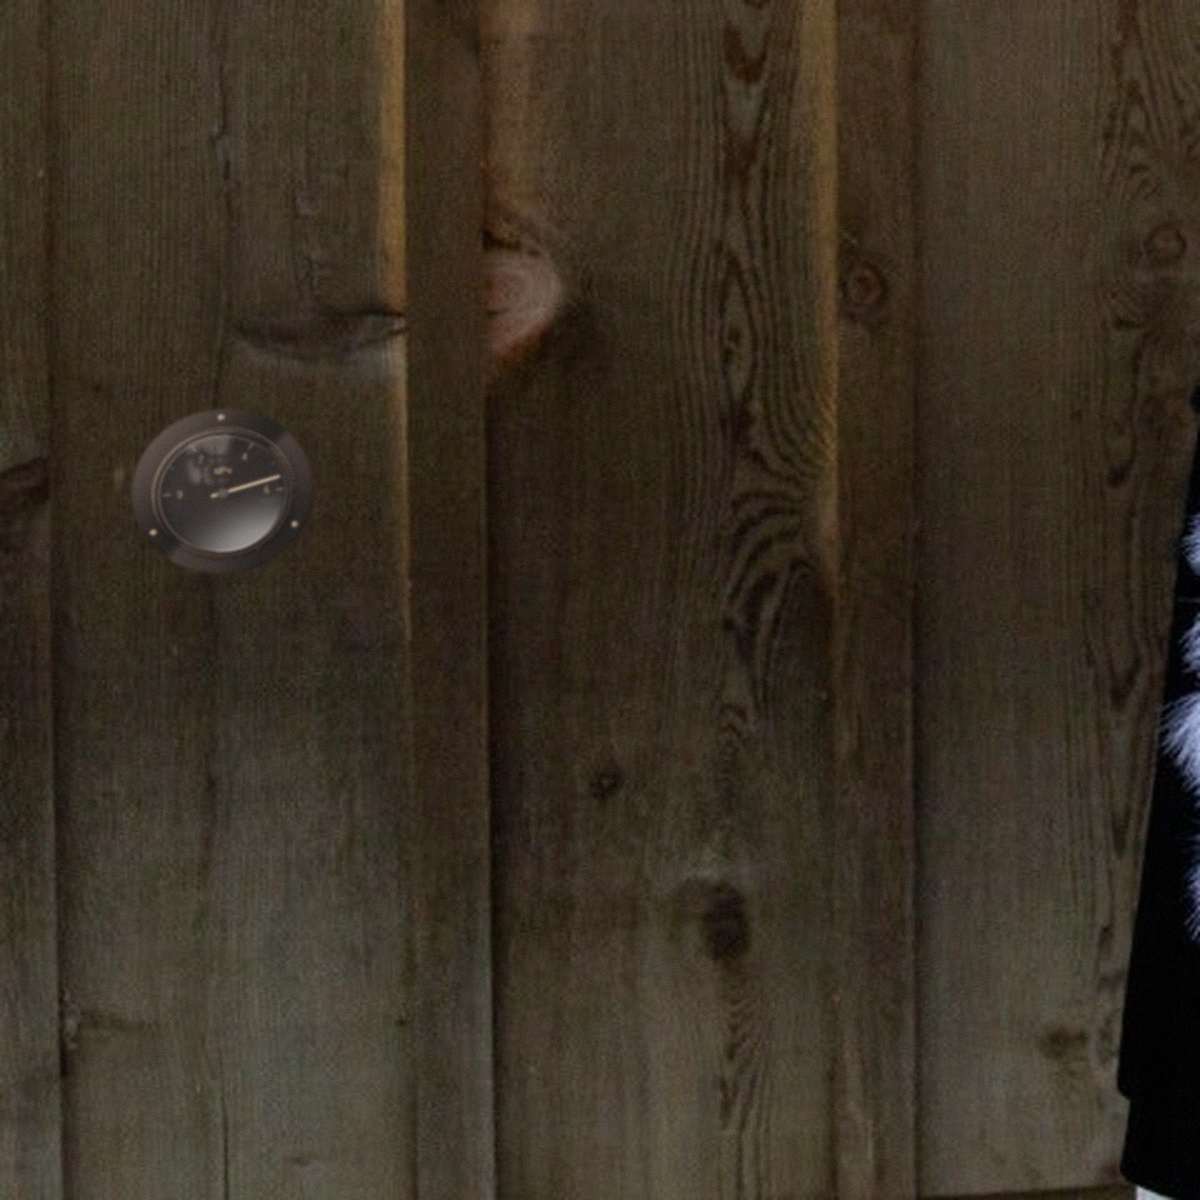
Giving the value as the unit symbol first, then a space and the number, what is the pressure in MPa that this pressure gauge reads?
MPa 5.5
